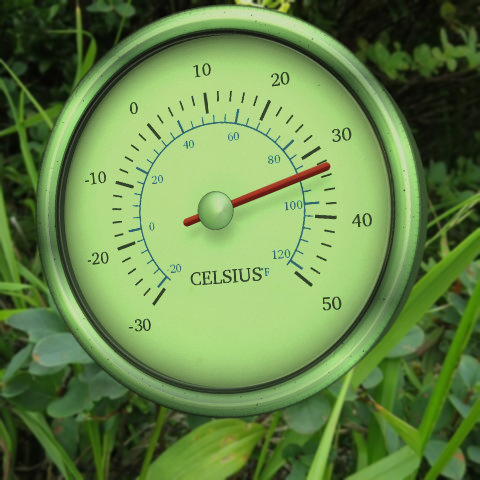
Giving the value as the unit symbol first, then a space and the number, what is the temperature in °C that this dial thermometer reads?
°C 33
